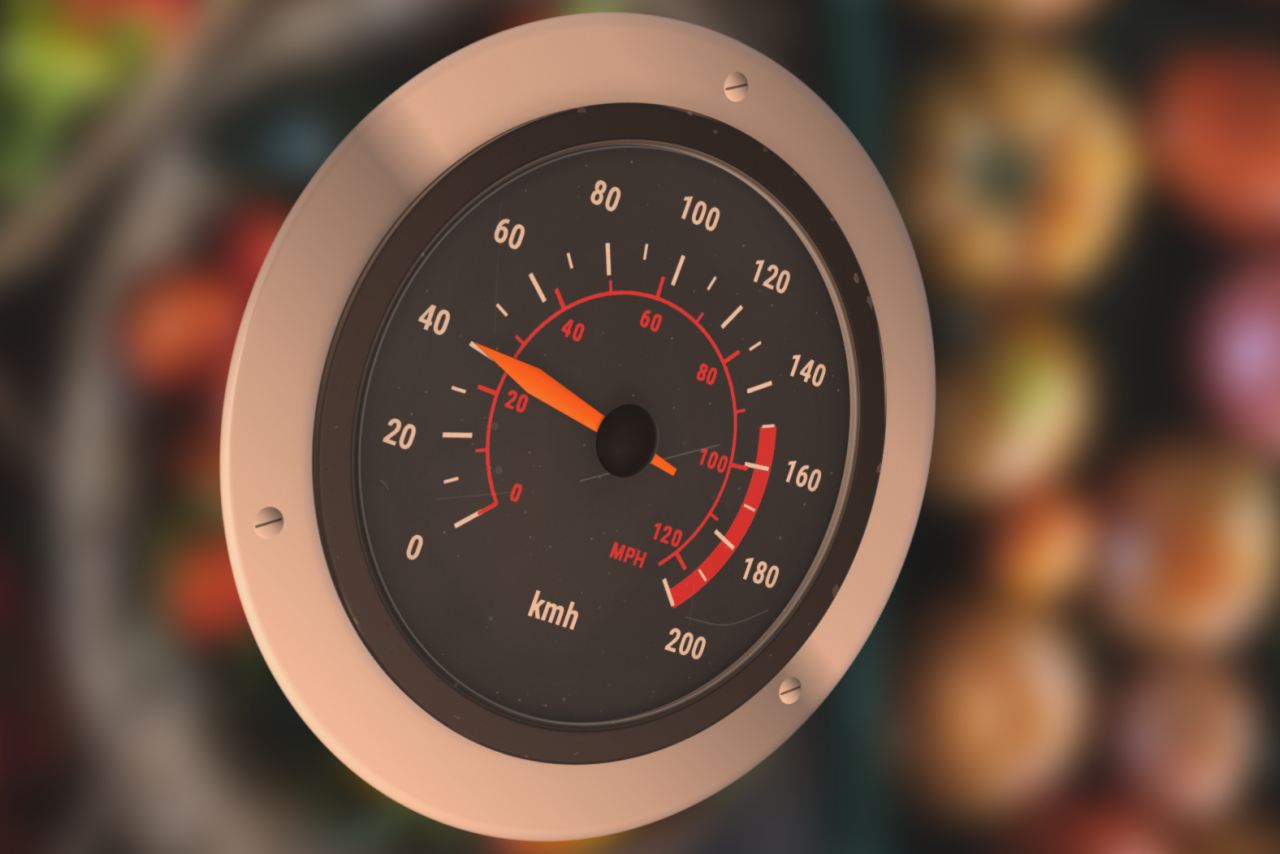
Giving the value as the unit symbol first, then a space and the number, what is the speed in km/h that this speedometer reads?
km/h 40
